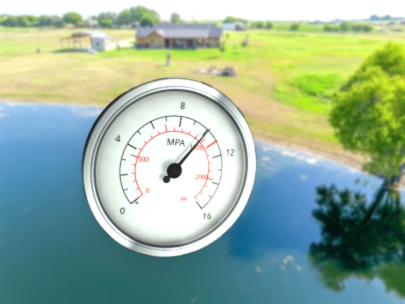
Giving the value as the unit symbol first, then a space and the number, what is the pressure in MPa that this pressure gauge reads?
MPa 10
